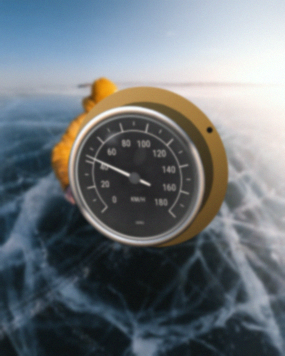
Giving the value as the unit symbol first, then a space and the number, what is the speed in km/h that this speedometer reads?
km/h 45
